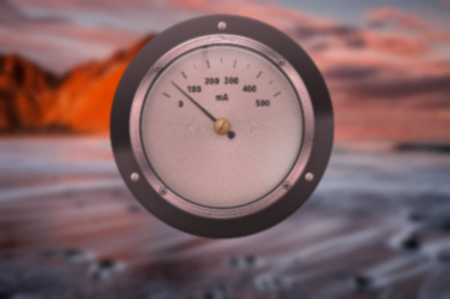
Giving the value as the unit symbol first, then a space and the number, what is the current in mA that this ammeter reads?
mA 50
